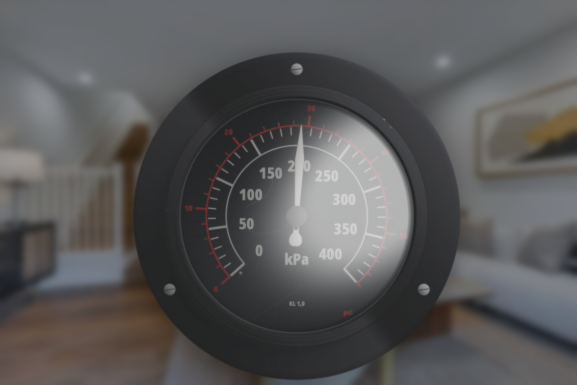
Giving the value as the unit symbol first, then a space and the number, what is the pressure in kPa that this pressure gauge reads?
kPa 200
